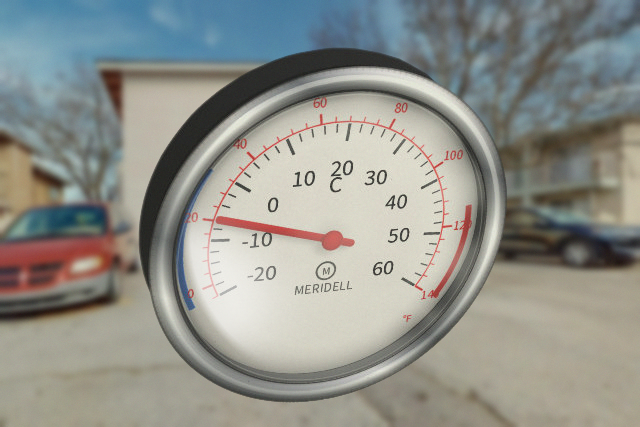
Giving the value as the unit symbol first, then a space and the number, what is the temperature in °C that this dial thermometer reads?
°C -6
